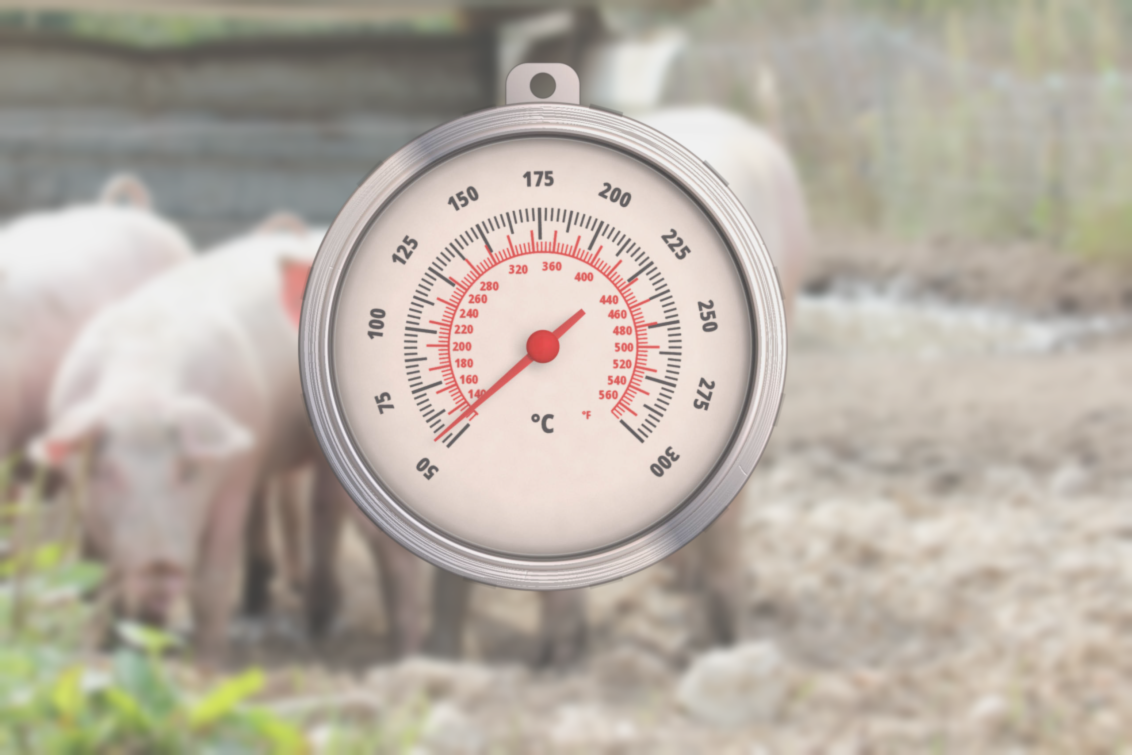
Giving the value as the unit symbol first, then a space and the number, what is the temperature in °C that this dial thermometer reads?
°C 55
